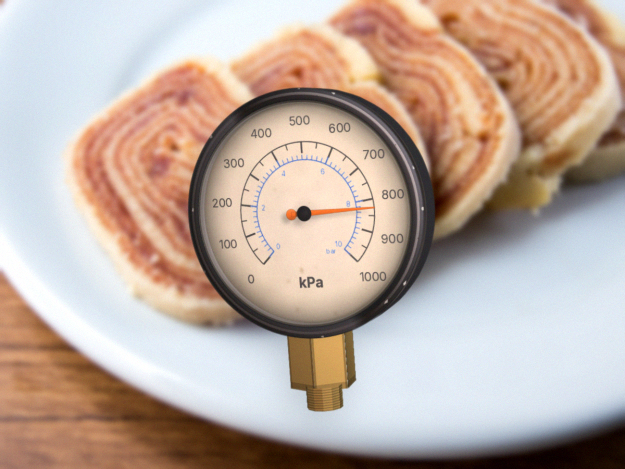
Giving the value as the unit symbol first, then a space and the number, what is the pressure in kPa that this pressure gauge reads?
kPa 825
